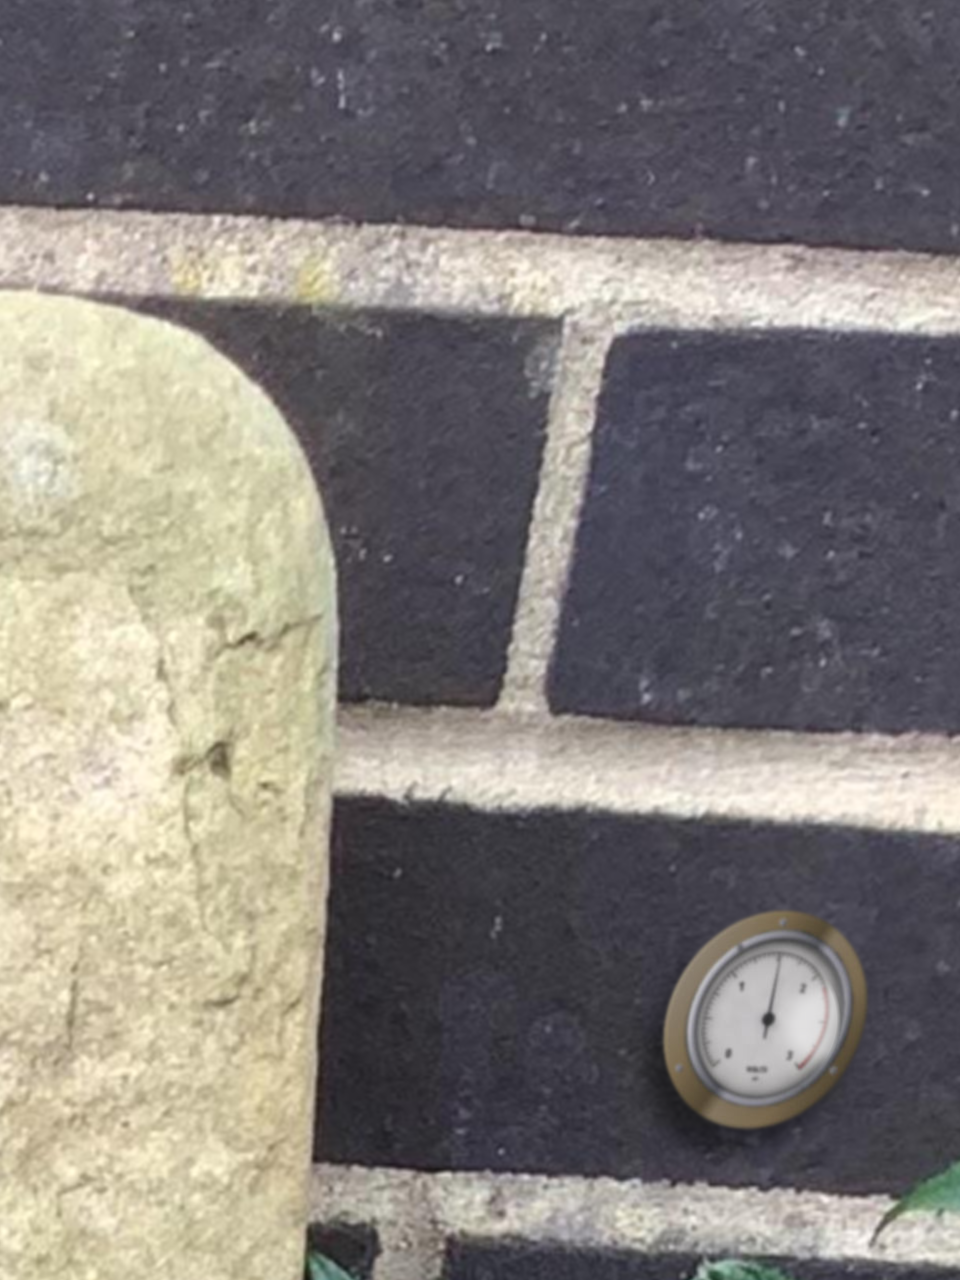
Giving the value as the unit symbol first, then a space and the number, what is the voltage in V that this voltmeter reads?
V 1.5
